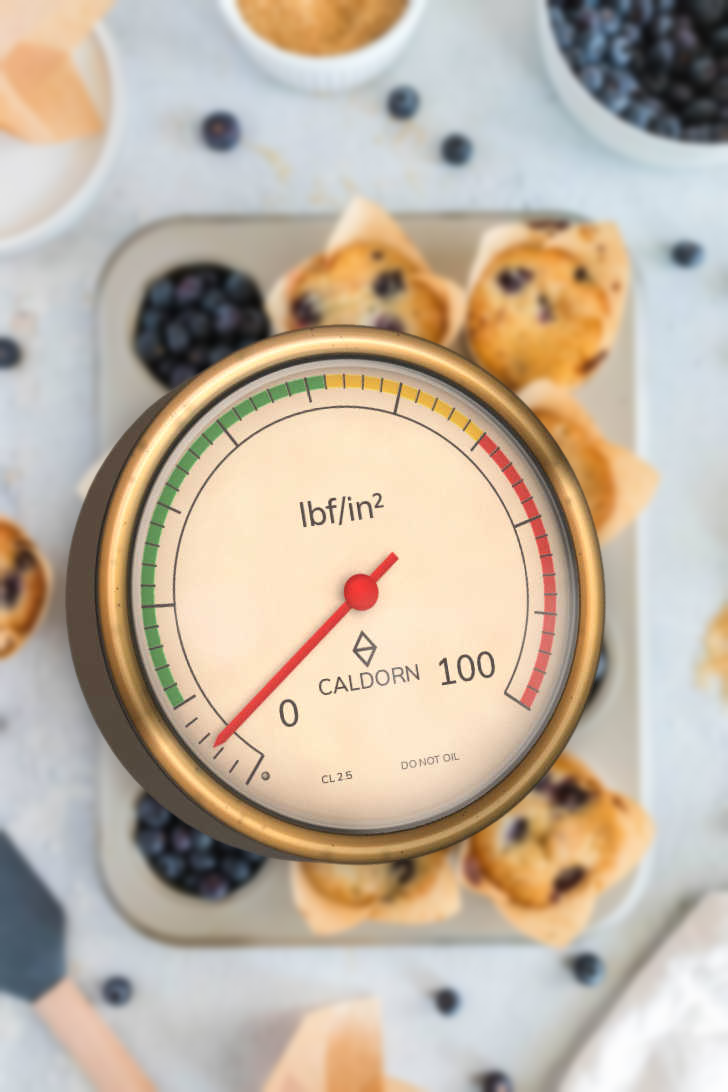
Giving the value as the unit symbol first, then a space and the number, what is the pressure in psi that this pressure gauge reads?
psi 5
